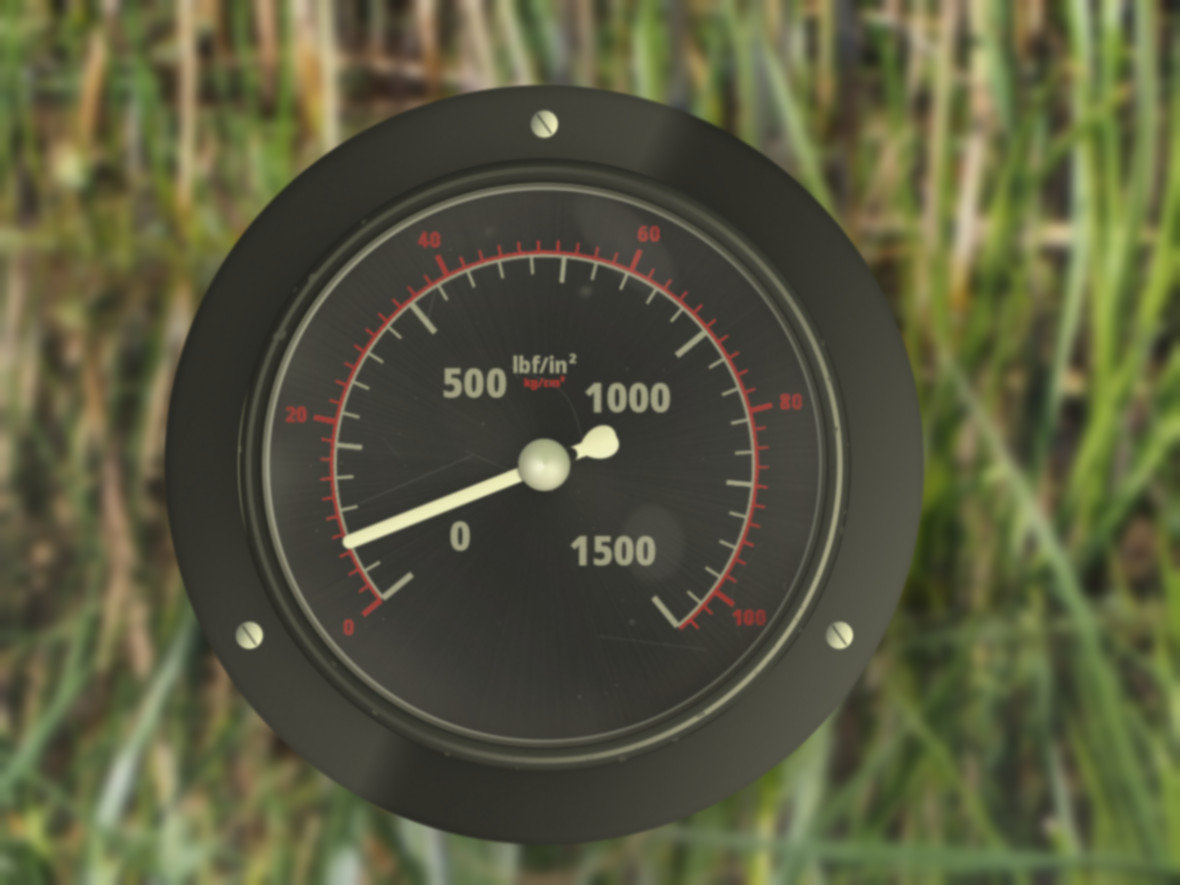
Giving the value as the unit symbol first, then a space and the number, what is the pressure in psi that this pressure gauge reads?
psi 100
